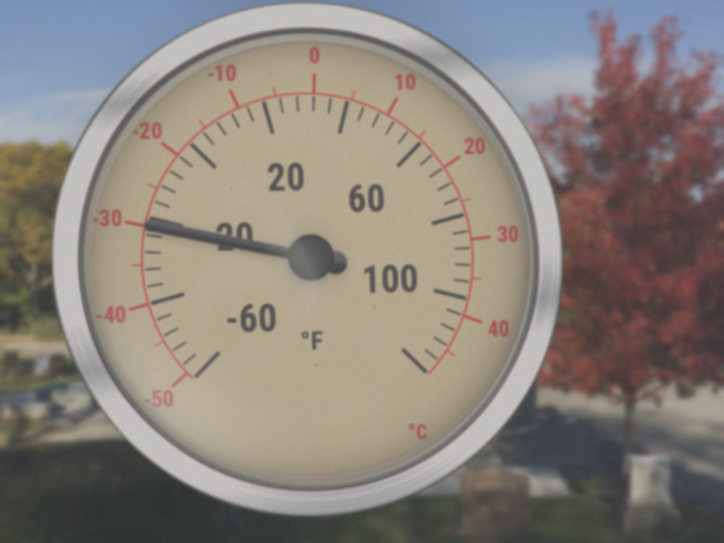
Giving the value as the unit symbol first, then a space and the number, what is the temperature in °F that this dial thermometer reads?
°F -22
